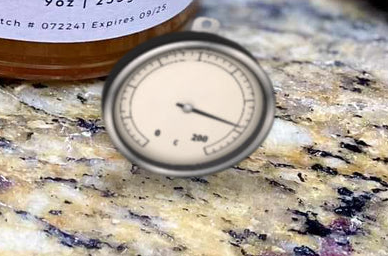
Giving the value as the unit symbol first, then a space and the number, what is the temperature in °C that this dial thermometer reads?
°C 170
